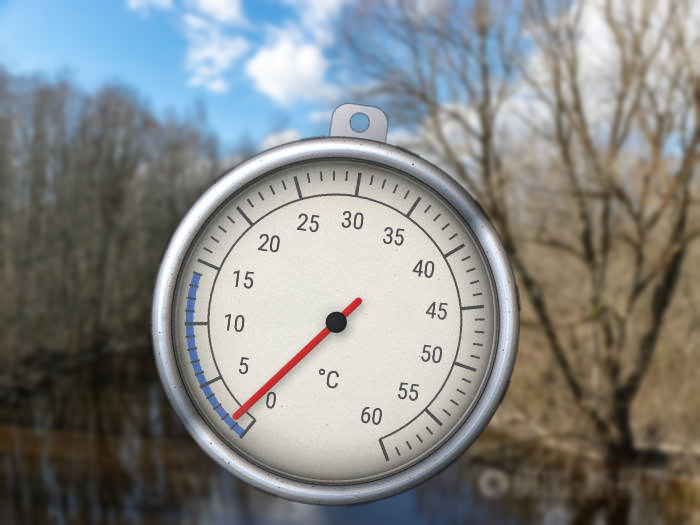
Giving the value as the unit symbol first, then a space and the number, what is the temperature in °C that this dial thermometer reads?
°C 1.5
